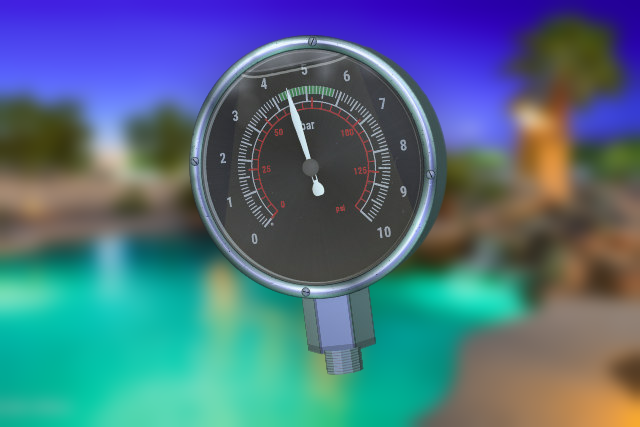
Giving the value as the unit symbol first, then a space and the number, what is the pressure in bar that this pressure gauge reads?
bar 4.5
